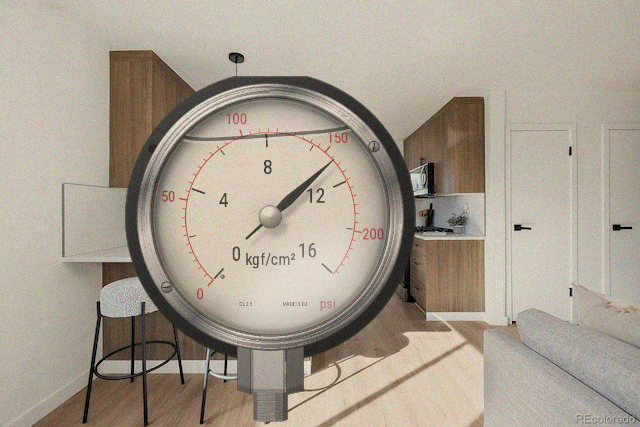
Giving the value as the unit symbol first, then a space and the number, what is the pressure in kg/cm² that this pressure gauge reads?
kg/cm² 11
